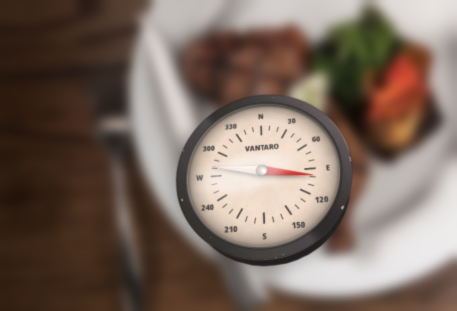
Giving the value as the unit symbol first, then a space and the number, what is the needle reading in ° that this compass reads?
° 100
